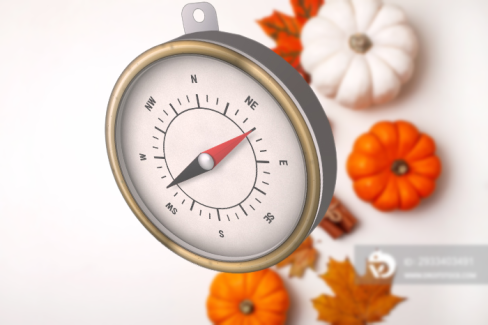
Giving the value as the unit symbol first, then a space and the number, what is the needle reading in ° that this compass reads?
° 60
